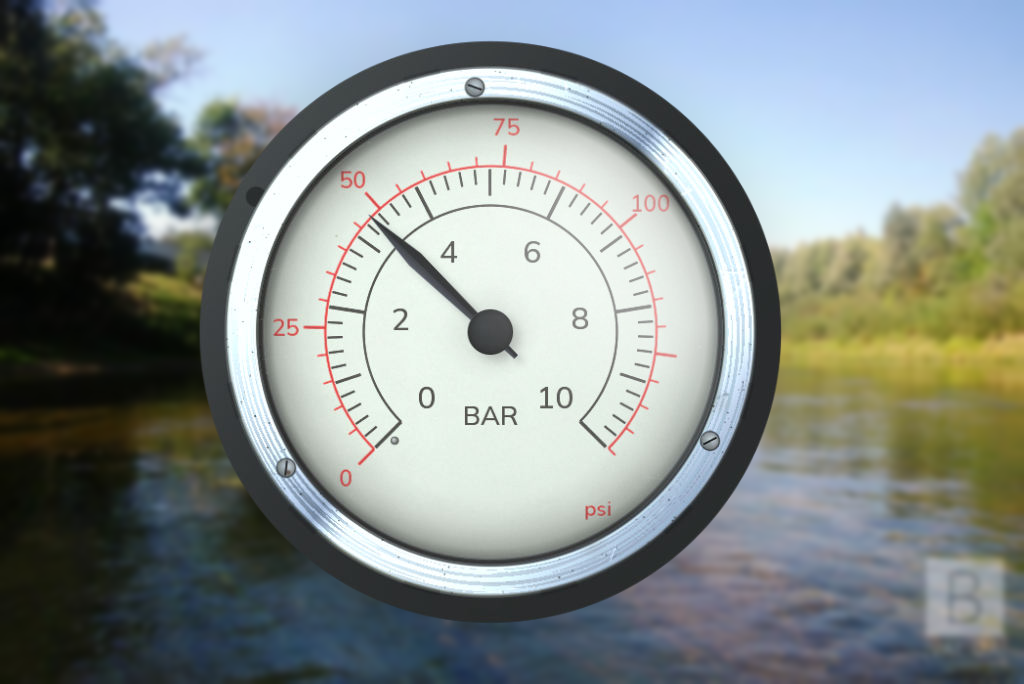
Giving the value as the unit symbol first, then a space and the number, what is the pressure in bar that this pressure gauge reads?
bar 3.3
